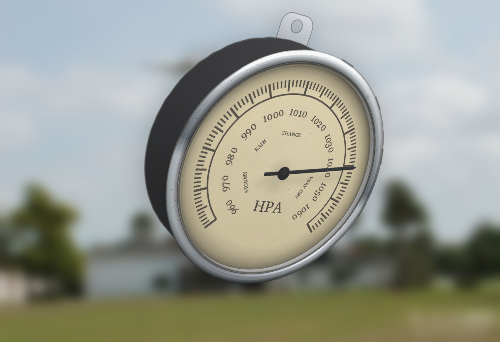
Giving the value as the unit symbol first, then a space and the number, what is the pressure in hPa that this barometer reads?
hPa 1040
